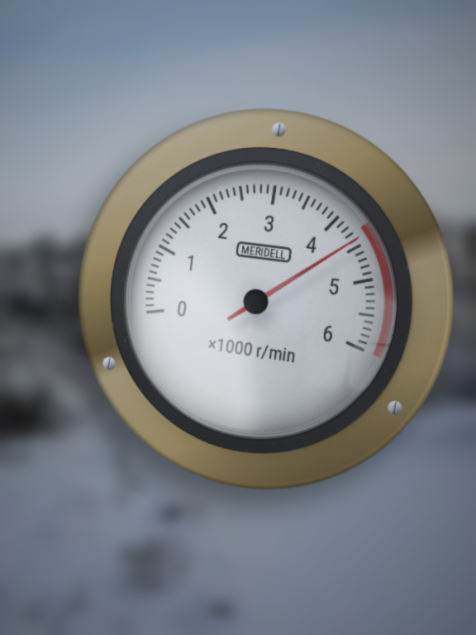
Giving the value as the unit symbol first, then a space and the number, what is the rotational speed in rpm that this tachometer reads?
rpm 4400
